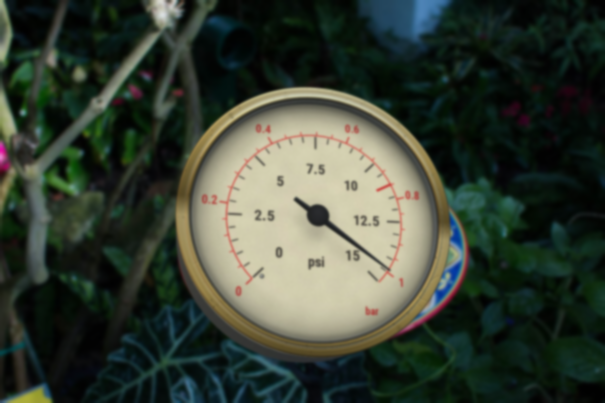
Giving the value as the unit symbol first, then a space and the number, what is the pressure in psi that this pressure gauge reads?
psi 14.5
